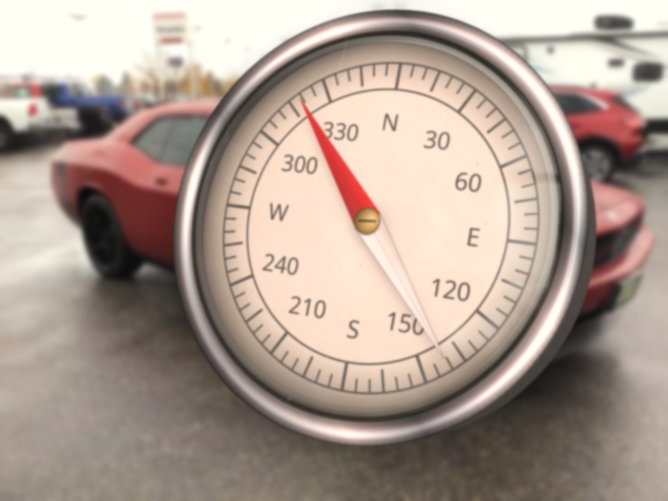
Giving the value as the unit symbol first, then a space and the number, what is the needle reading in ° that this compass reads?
° 320
